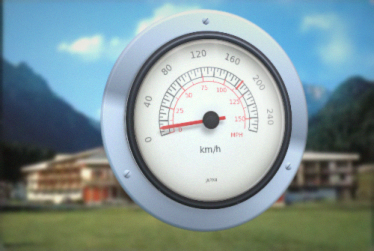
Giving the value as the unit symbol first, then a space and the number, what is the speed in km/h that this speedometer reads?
km/h 10
